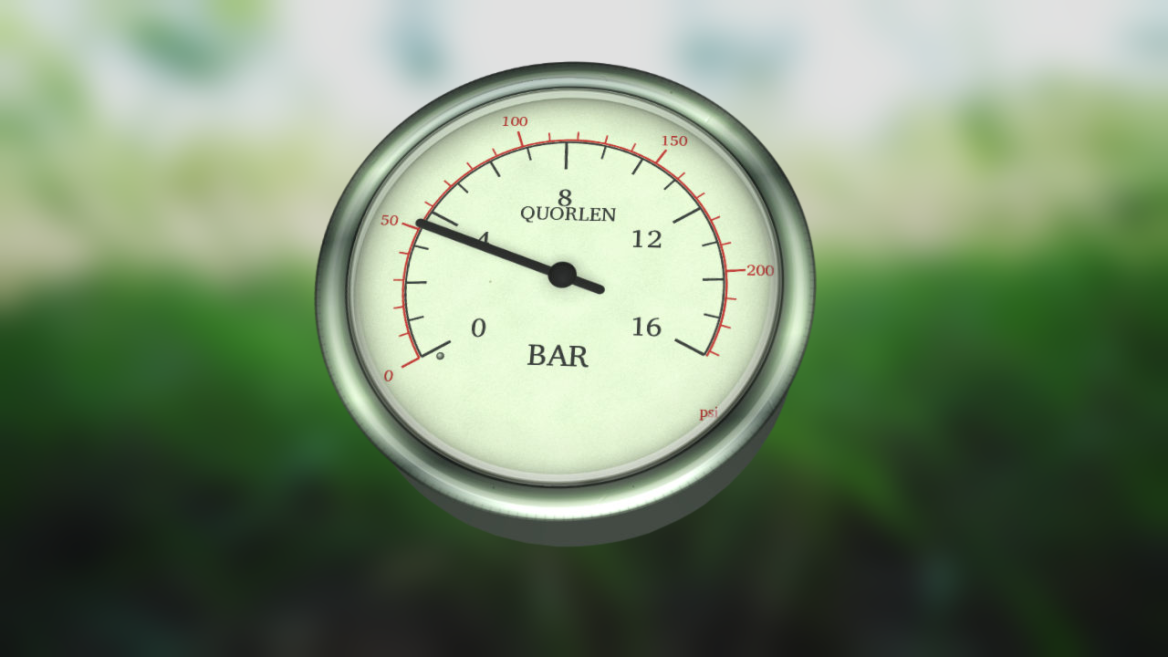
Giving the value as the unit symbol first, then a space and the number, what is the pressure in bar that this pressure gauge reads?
bar 3.5
